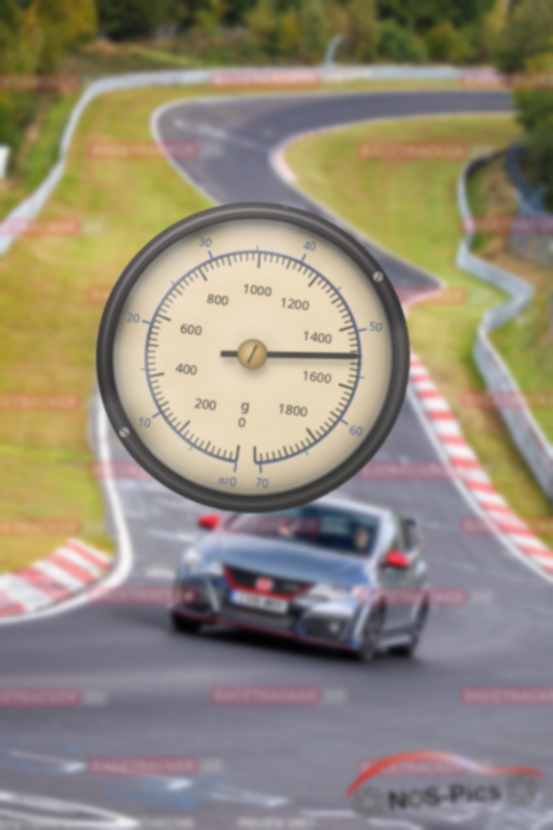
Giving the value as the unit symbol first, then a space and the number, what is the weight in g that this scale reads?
g 1500
